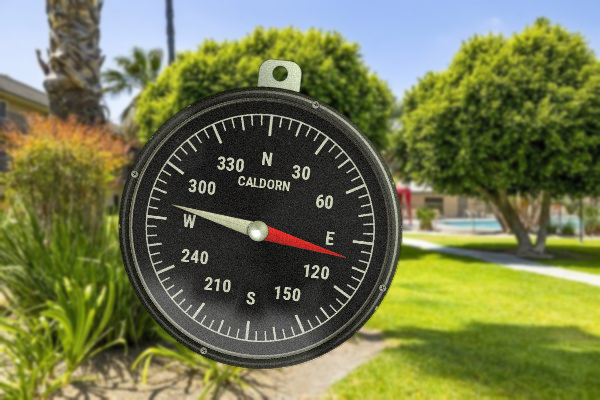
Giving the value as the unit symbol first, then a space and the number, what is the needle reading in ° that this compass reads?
° 100
